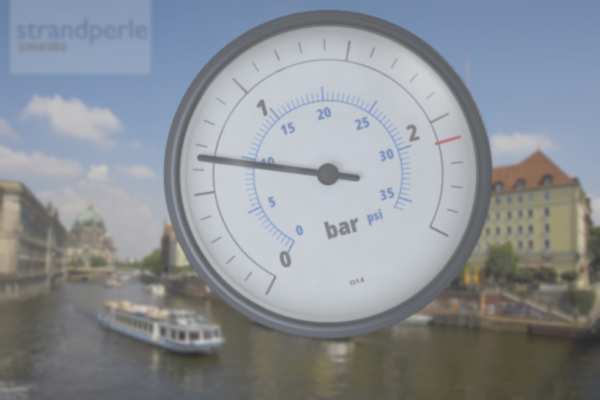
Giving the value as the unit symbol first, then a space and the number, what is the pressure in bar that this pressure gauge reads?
bar 0.65
